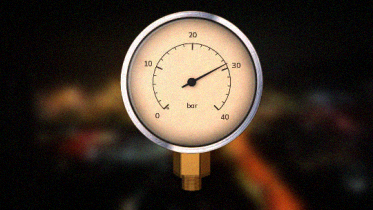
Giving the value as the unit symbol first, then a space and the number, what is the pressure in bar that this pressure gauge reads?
bar 29
